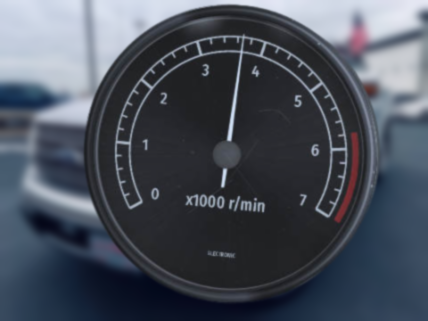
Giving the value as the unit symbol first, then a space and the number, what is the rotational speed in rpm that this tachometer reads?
rpm 3700
